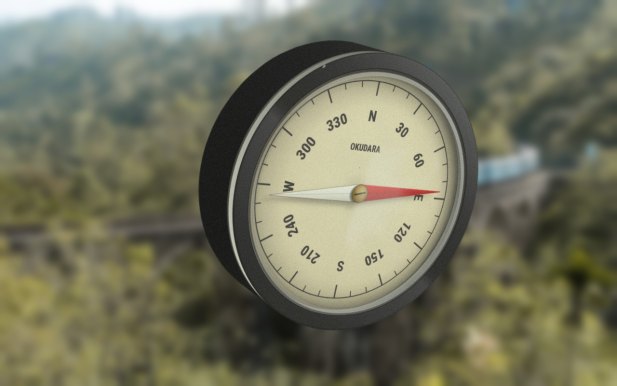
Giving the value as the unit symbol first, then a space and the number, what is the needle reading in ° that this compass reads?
° 85
